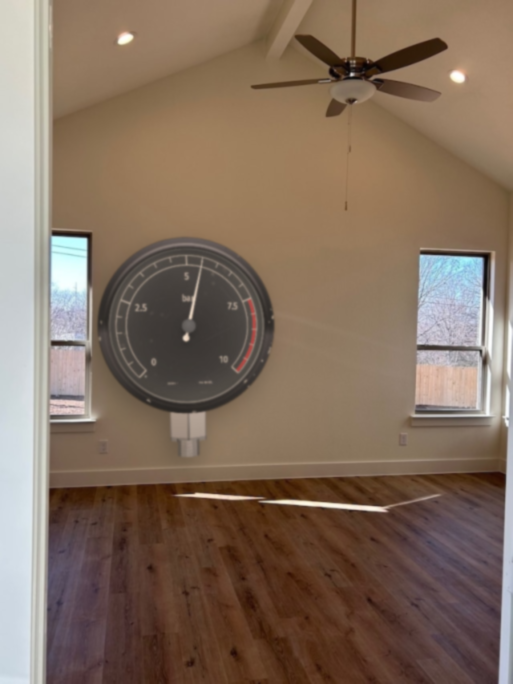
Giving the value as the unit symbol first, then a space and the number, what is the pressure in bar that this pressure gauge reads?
bar 5.5
